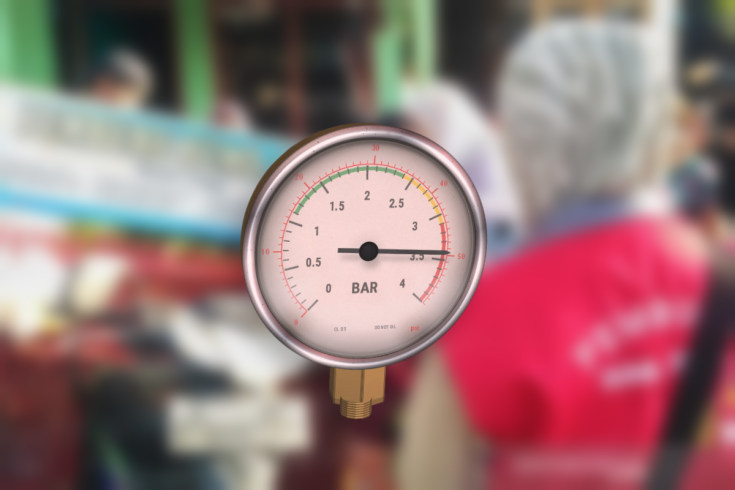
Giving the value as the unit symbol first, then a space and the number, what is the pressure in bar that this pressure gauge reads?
bar 3.4
